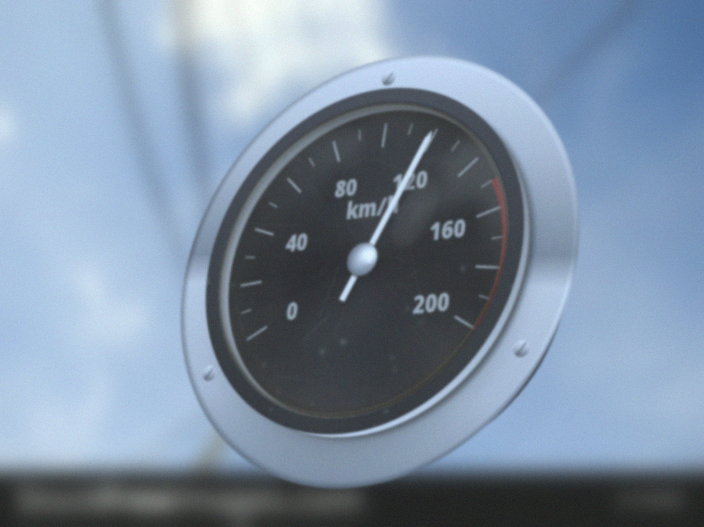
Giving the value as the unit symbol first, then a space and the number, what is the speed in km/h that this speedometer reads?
km/h 120
